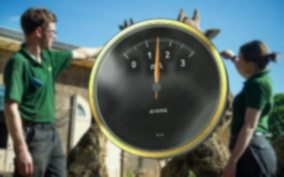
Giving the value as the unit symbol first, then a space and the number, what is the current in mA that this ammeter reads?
mA 1.5
